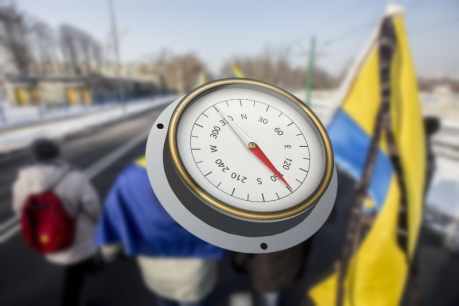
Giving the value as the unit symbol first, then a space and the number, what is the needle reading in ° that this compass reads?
° 150
